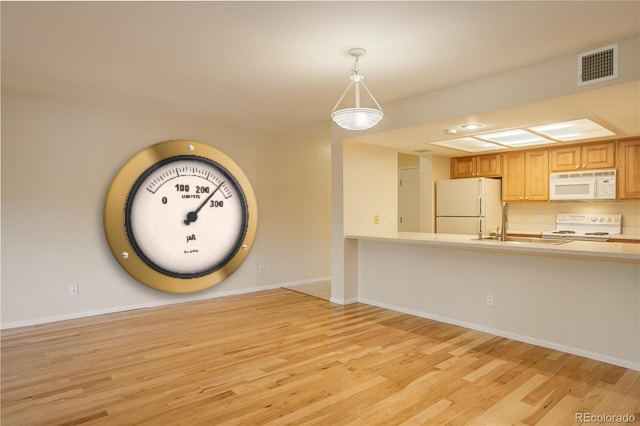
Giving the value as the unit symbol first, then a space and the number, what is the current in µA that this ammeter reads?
µA 250
